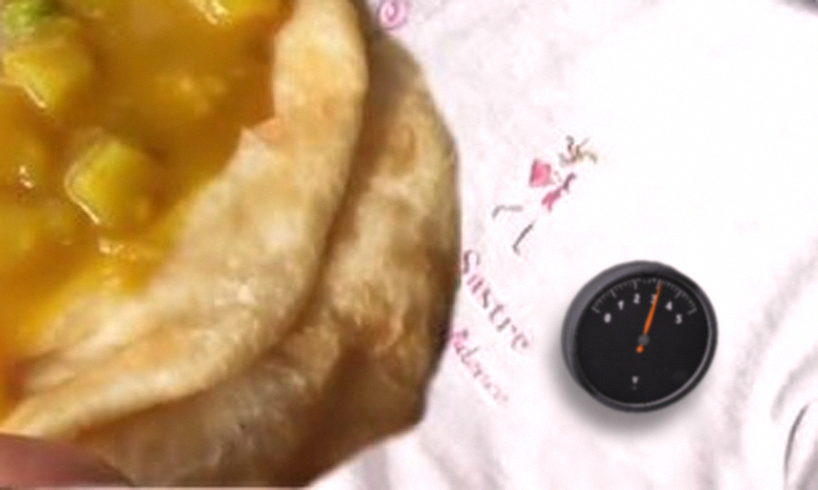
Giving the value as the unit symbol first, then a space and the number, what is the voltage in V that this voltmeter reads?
V 3
